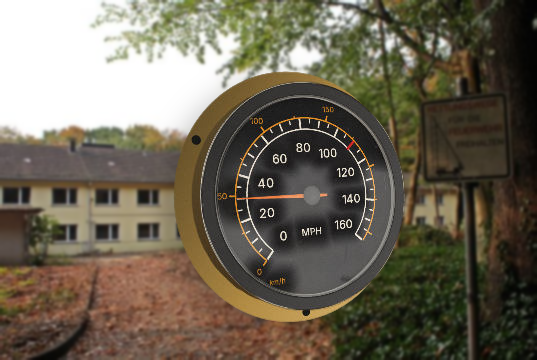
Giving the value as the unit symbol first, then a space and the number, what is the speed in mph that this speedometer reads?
mph 30
